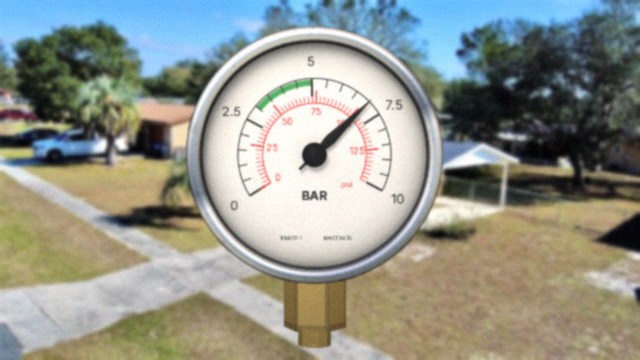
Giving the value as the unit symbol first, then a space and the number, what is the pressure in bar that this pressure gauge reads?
bar 7
